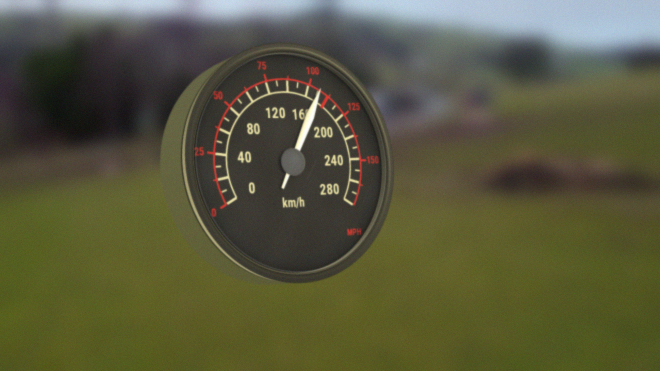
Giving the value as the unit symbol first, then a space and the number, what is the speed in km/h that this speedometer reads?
km/h 170
